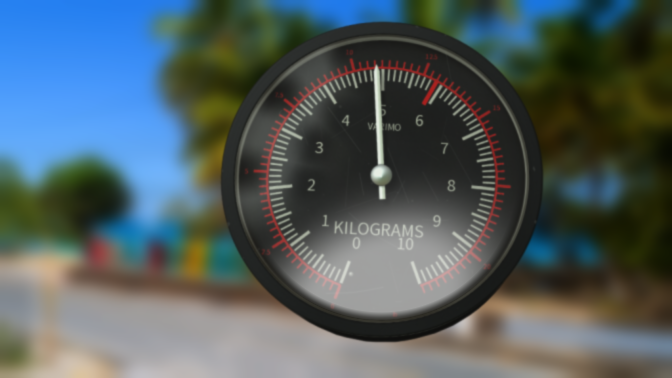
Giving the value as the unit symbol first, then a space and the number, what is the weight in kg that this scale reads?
kg 4.9
